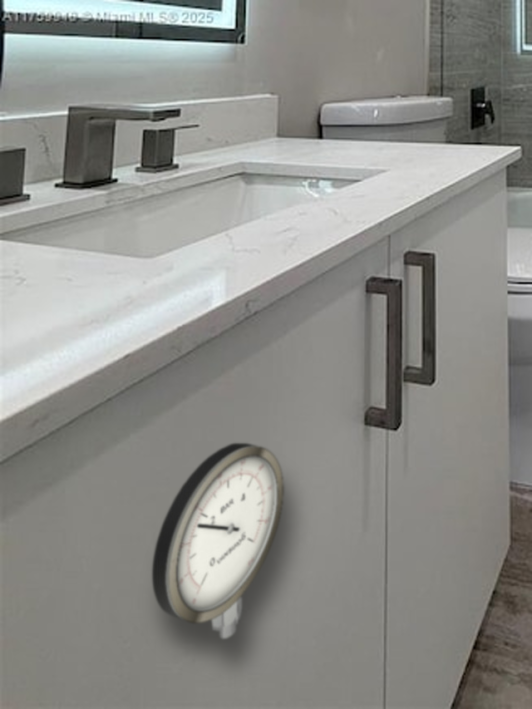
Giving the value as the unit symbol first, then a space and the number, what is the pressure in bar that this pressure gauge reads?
bar 1.75
